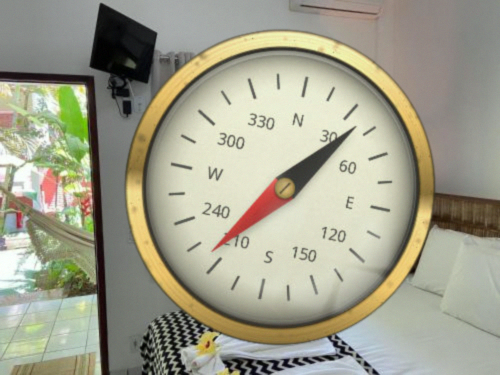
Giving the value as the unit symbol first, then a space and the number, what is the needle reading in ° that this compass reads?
° 217.5
